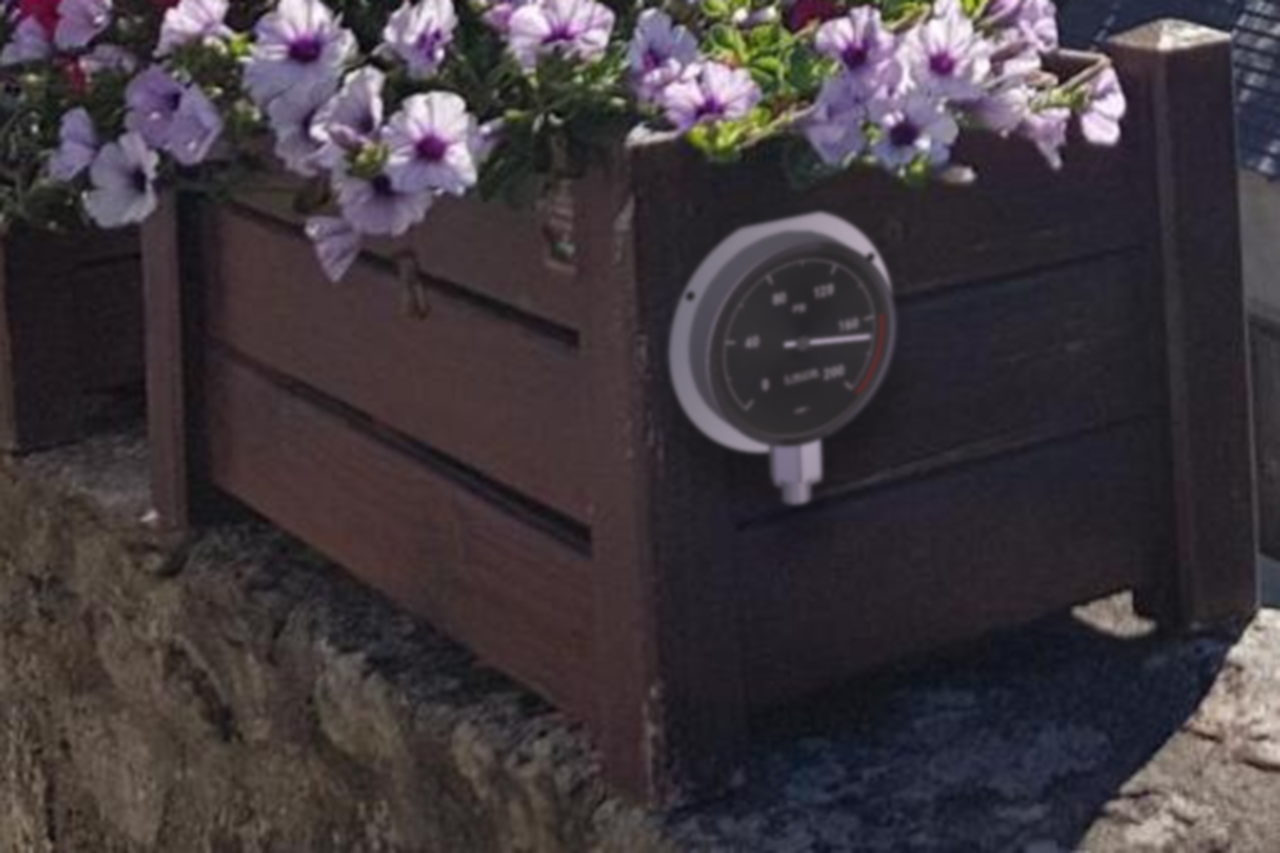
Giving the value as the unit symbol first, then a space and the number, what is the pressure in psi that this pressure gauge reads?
psi 170
